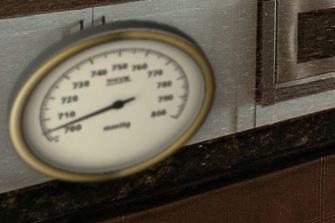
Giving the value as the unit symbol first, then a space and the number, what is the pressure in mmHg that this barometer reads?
mmHg 705
